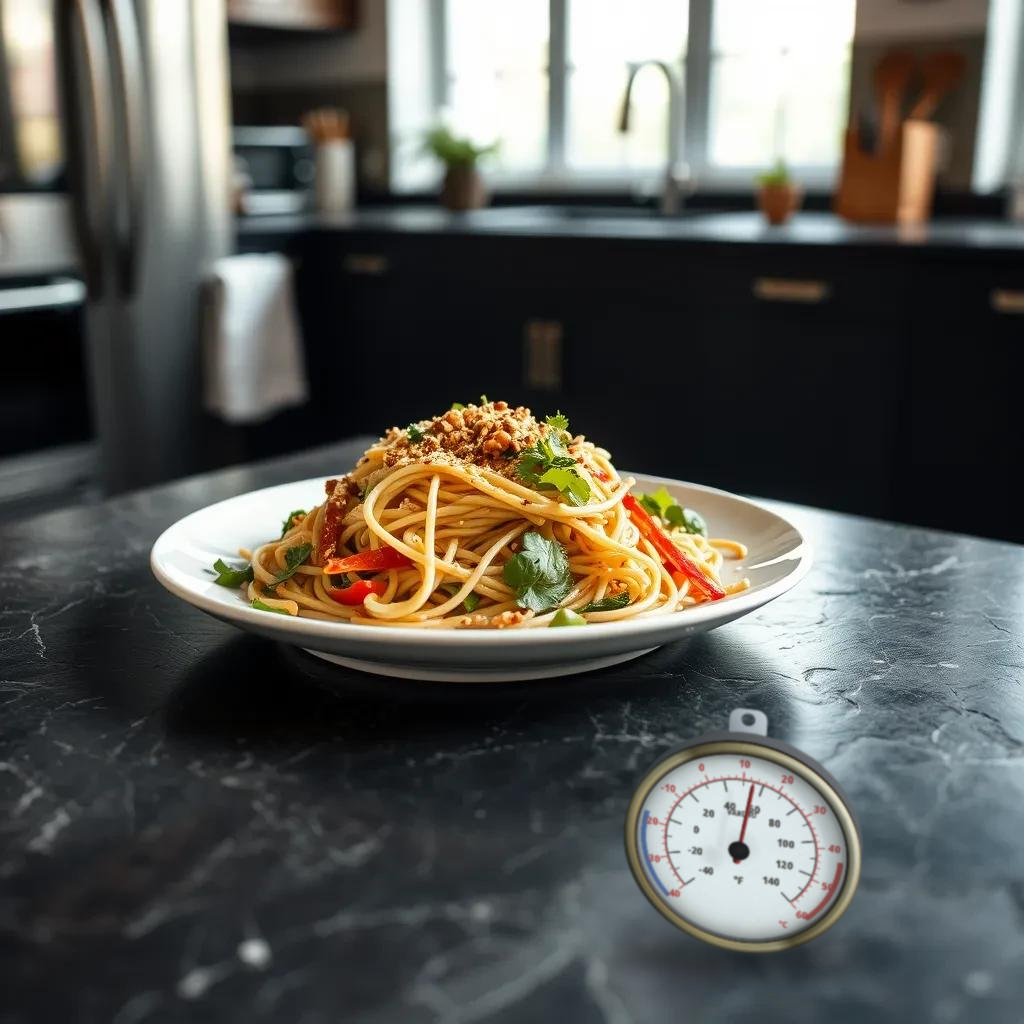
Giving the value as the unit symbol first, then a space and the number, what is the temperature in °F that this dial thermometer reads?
°F 55
